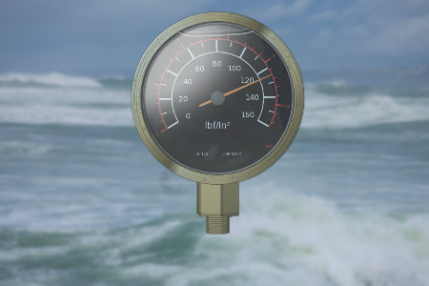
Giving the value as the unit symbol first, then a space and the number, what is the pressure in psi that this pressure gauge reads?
psi 125
